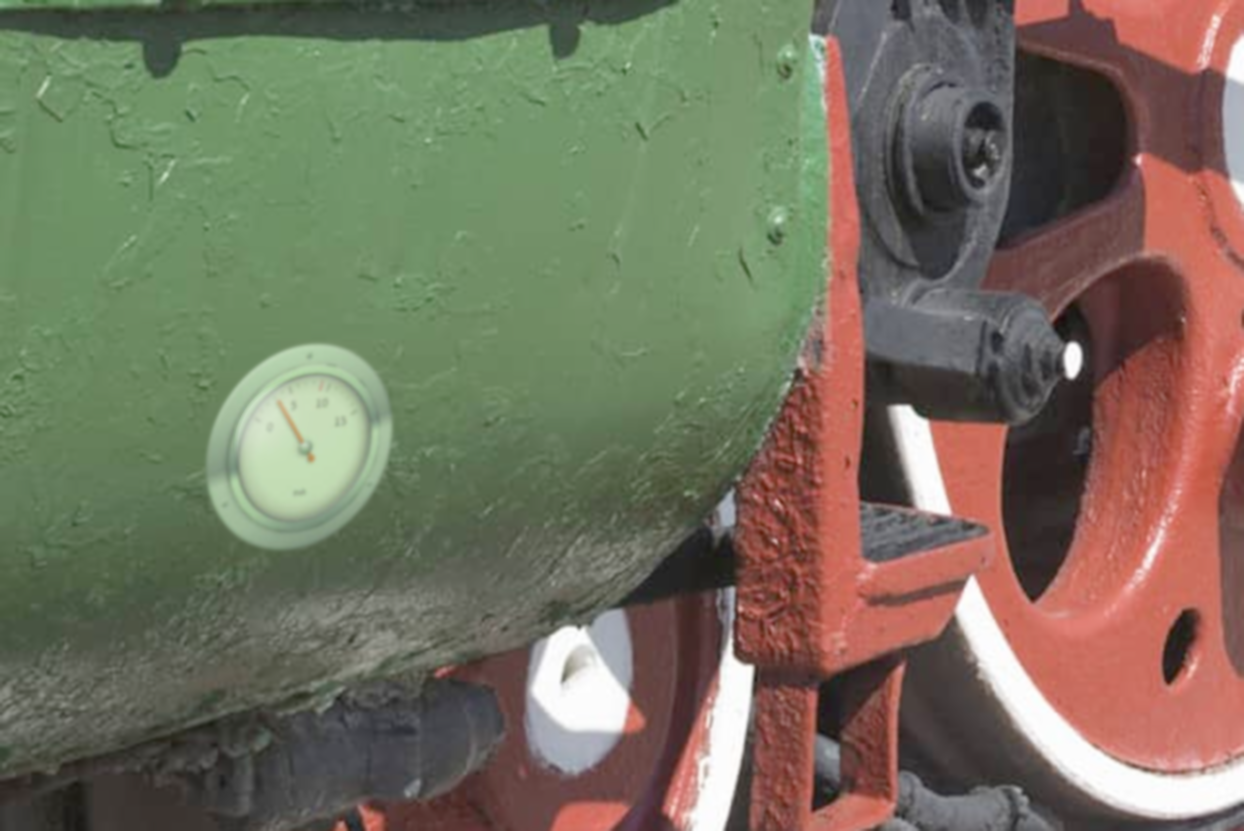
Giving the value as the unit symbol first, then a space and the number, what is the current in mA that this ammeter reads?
mA 3
